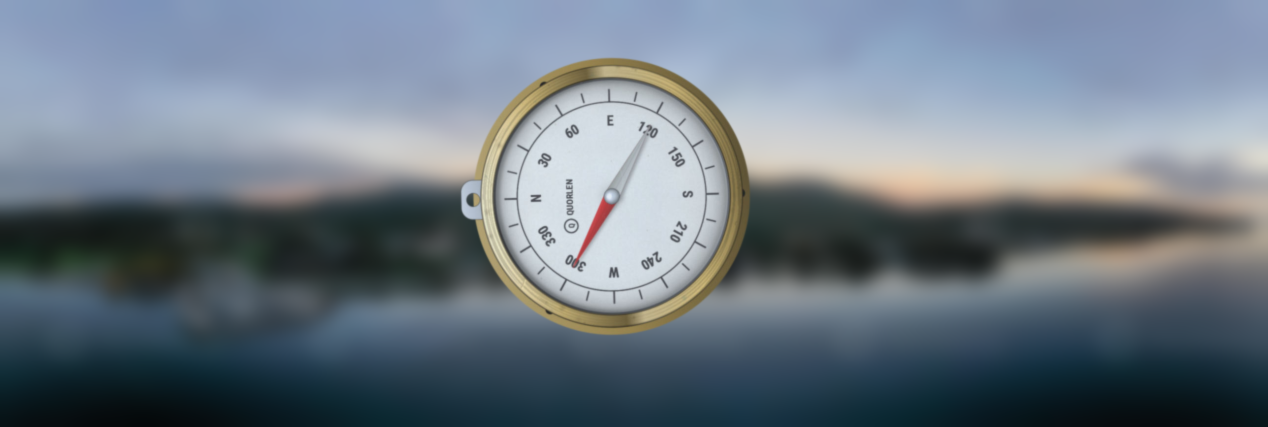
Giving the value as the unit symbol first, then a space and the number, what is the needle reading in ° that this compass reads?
° 300
